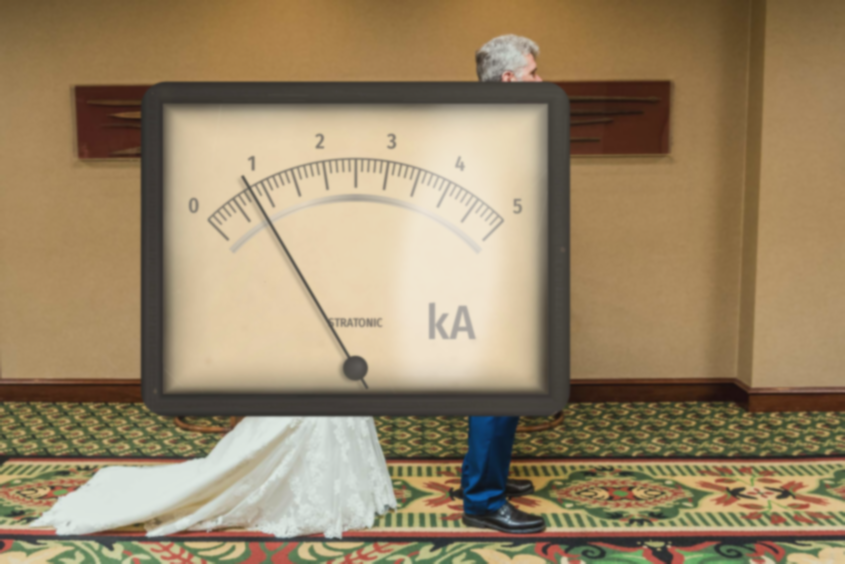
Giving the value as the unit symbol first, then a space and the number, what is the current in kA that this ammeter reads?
kA 0.8
